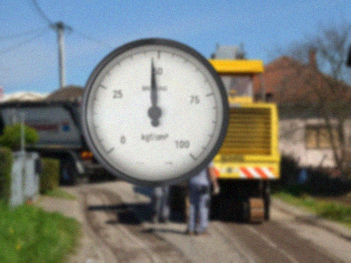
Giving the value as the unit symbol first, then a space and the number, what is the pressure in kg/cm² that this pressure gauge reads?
kg/cm² 47.5
